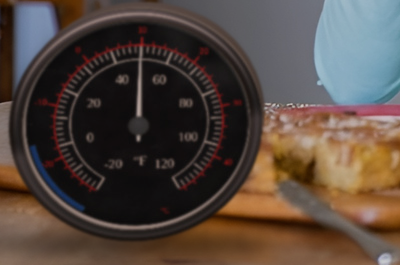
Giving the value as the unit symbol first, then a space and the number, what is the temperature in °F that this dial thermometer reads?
°F 50
